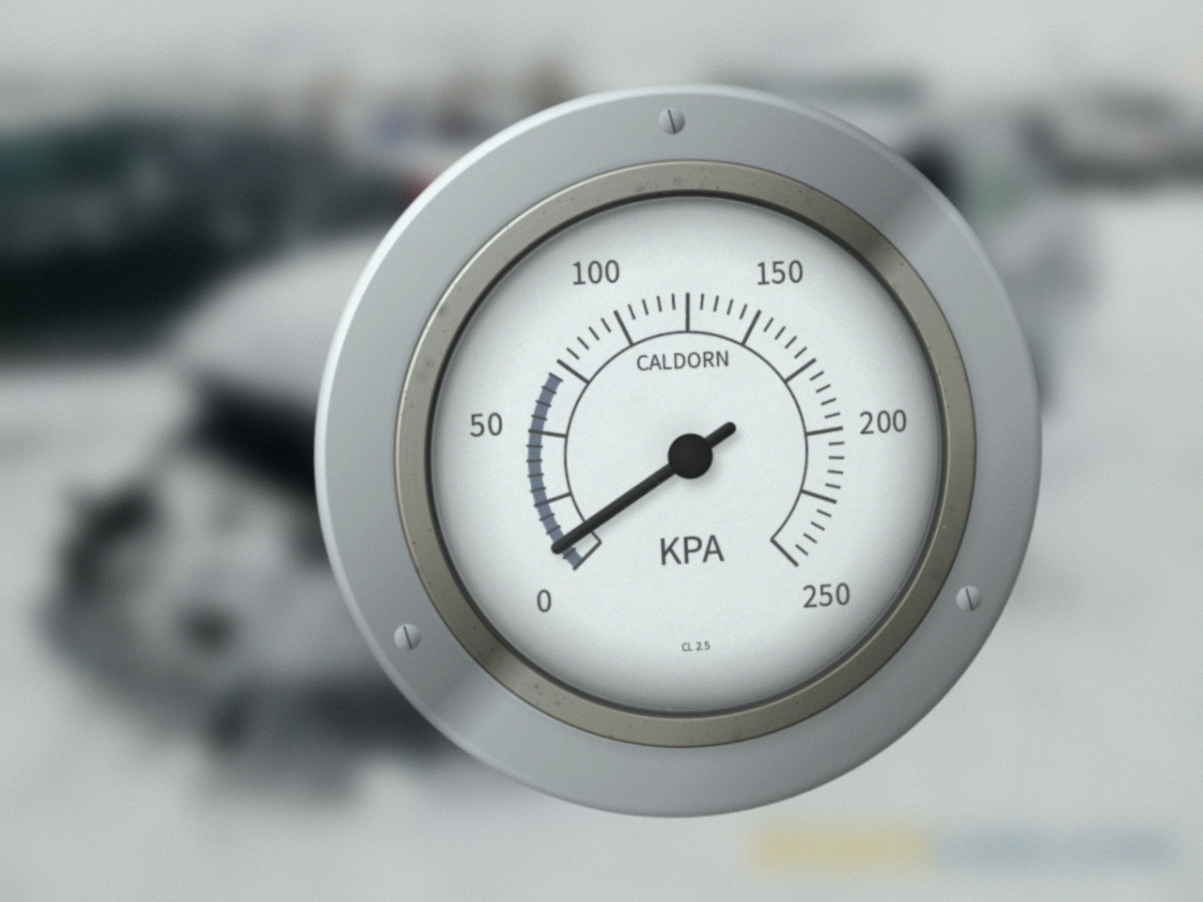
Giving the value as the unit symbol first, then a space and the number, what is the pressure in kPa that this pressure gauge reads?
kPa 10
